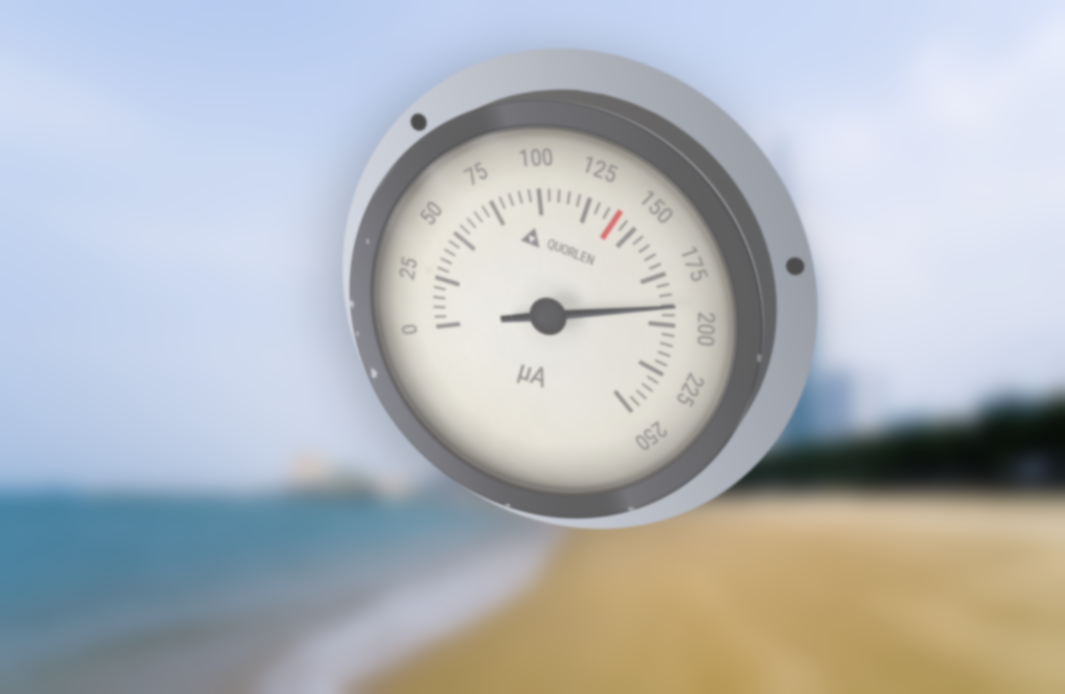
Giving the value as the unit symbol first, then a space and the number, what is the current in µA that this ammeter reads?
µA 190
